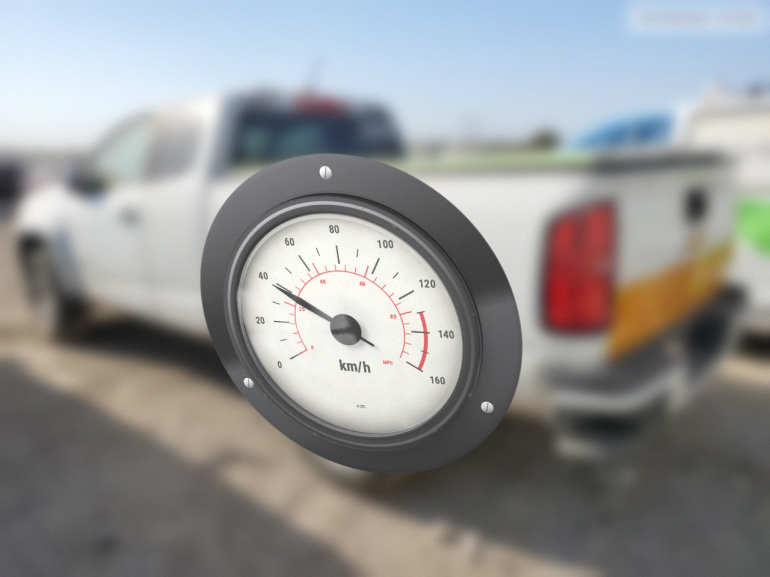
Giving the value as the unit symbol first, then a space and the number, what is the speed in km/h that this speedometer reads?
km/h 40
